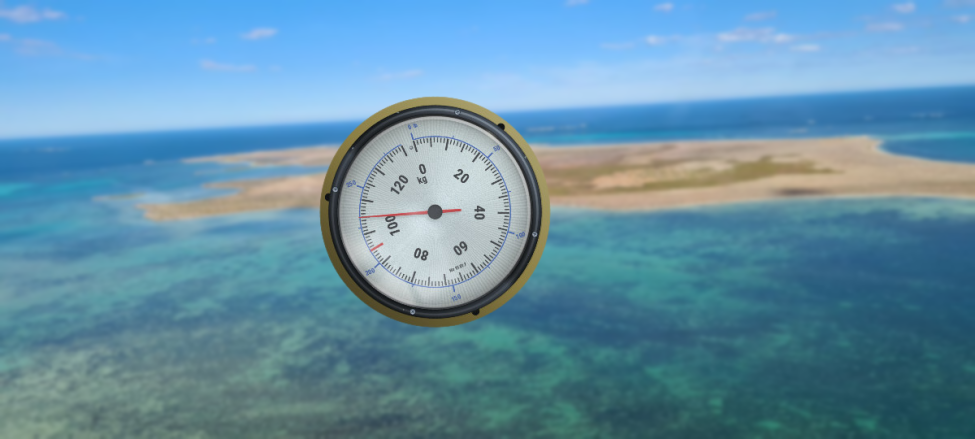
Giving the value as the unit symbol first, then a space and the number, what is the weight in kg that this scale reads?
kg 105
